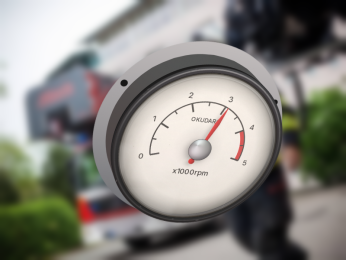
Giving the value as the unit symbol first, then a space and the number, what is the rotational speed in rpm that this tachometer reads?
rpm 3000
